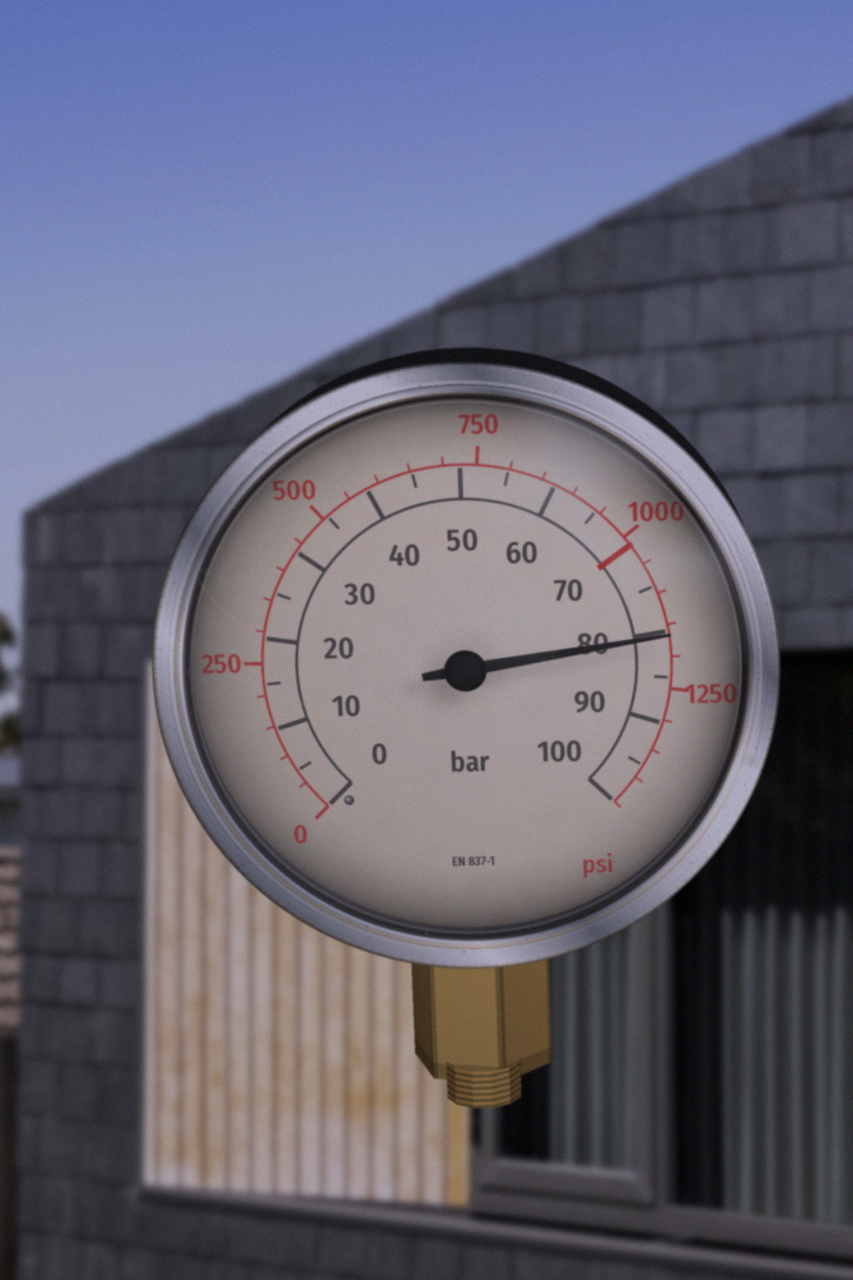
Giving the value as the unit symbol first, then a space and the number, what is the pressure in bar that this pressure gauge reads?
bar 80
